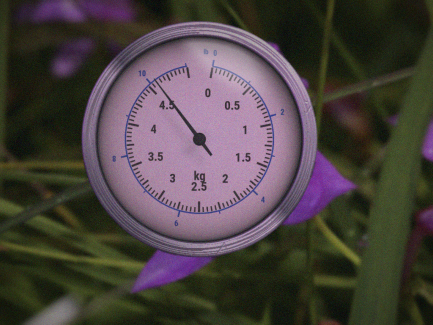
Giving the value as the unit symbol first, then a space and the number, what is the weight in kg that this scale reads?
kg 4.6
